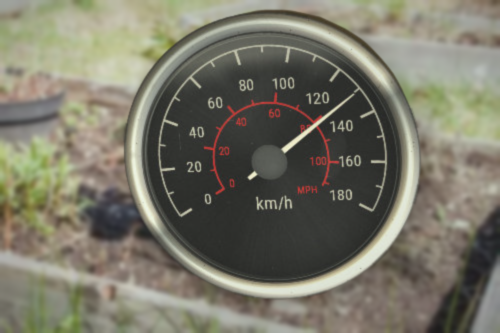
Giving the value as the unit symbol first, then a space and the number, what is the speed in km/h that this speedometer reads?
km/h 130
